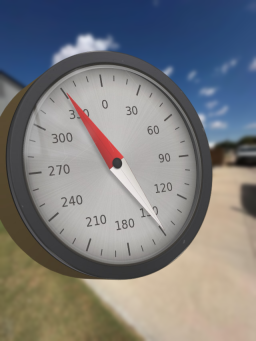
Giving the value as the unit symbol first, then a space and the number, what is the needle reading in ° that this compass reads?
° 330
